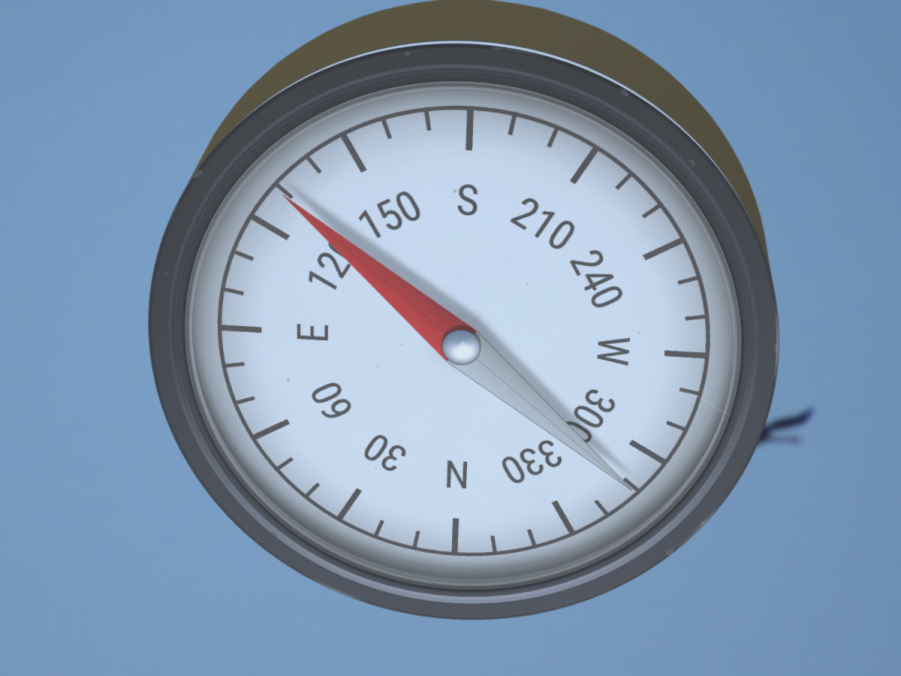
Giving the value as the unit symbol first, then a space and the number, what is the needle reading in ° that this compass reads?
° 130
